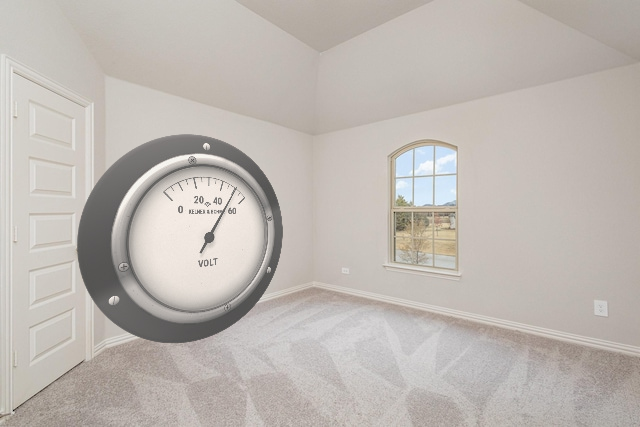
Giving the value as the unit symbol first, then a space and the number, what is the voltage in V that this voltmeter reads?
V 50
